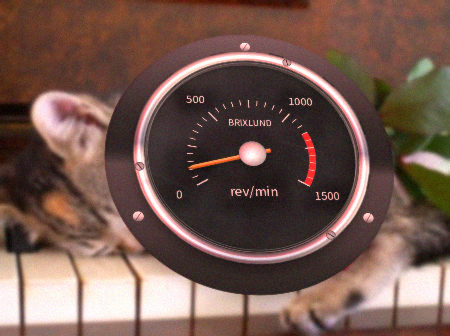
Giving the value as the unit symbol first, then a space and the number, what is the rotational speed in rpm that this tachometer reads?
rpm 100
